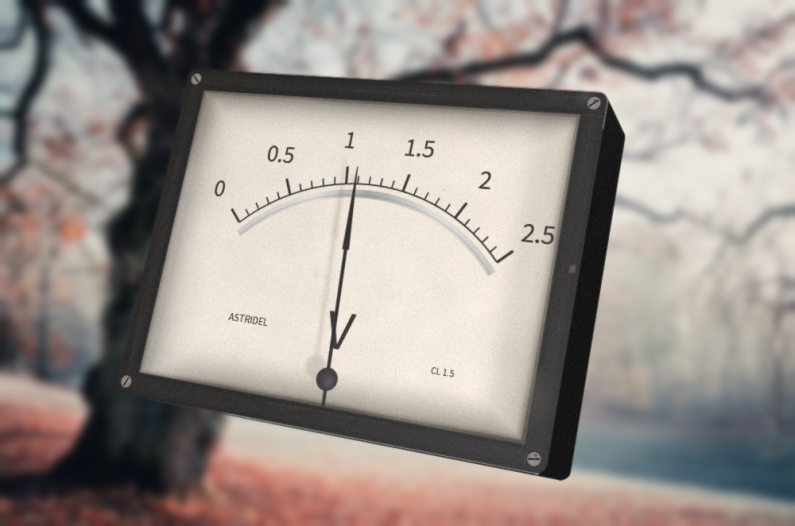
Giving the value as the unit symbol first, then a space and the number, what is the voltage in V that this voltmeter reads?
V 1.1
